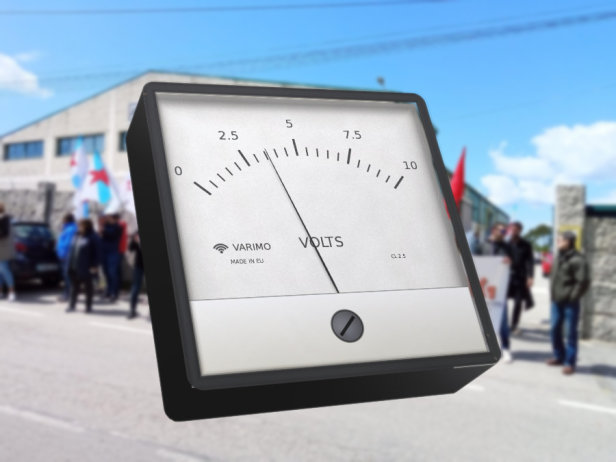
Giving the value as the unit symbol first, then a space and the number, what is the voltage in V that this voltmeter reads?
V 3.5
